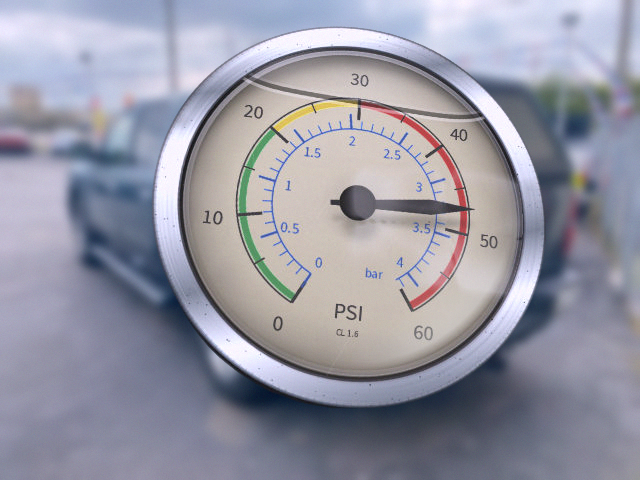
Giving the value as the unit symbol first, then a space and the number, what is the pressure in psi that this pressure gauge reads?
psi 47.5
